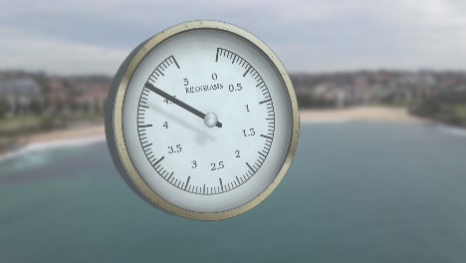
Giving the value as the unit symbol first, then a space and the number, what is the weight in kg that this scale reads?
kg 4.5
